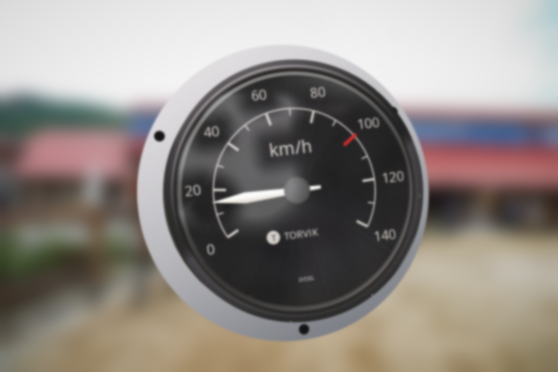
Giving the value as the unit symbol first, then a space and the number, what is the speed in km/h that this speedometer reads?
km/h 15
